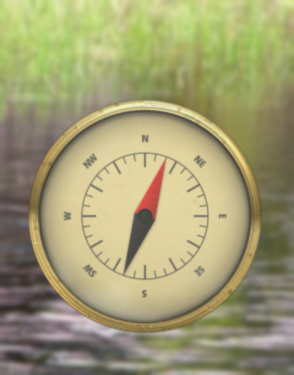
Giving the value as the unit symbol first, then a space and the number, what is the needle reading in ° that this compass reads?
° 20
